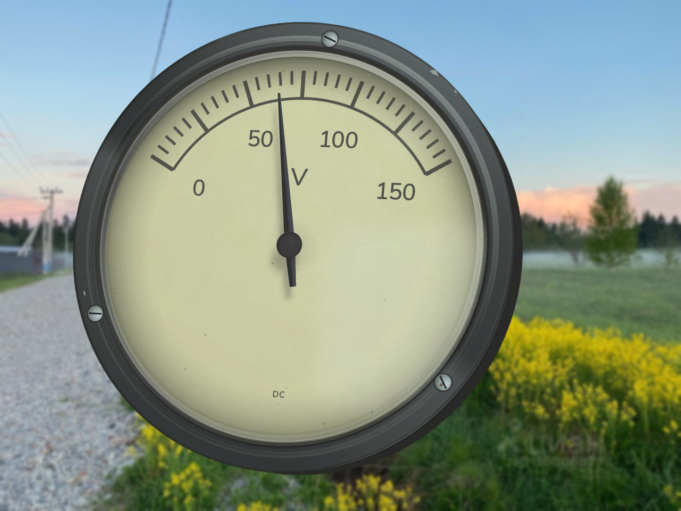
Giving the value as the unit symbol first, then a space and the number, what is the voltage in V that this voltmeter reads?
V 65
